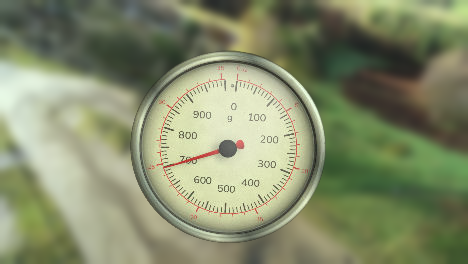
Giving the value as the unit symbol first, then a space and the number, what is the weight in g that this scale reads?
g 700
